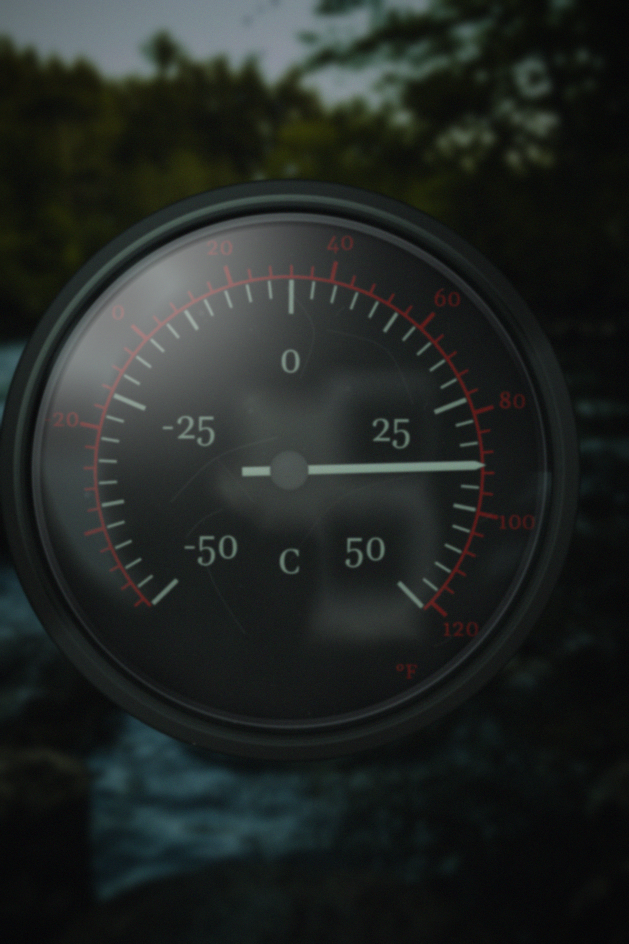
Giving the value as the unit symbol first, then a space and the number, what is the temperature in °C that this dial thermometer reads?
°C 32.5
